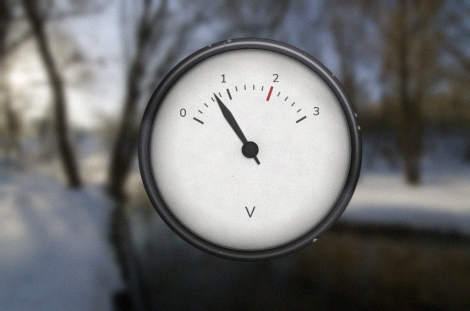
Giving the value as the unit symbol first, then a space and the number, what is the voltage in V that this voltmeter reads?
V 0.7
